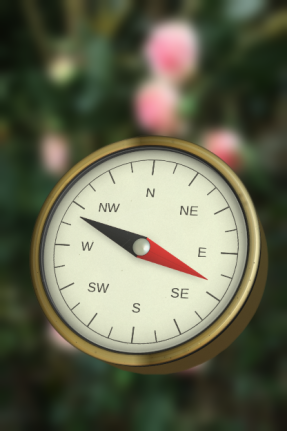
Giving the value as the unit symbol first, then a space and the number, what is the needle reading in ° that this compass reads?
° 112.5
